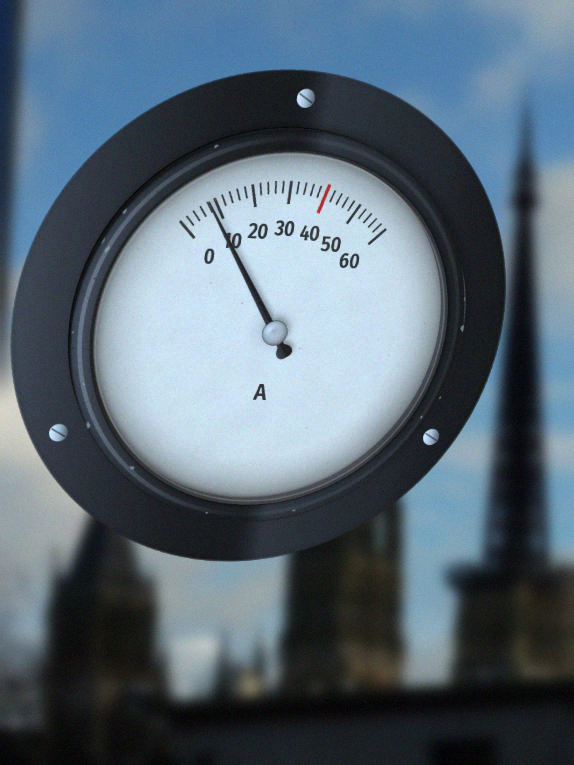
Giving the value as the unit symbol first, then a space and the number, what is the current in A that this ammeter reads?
A 8
